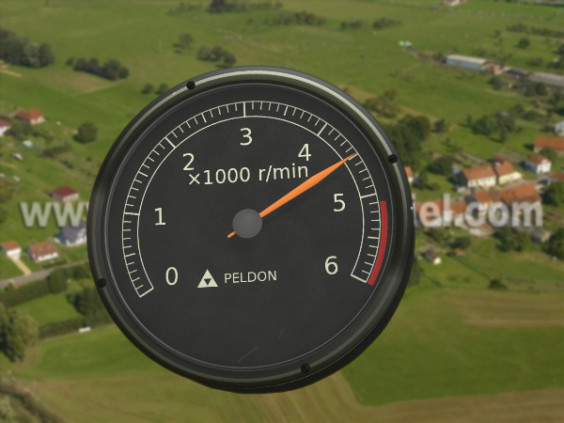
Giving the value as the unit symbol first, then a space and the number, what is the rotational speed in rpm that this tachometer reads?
rpm 4500
